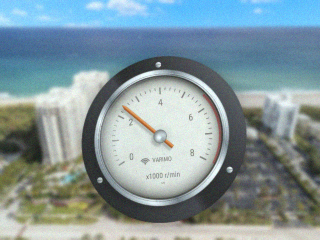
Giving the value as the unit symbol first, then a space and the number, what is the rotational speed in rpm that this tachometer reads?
rpm 2400
